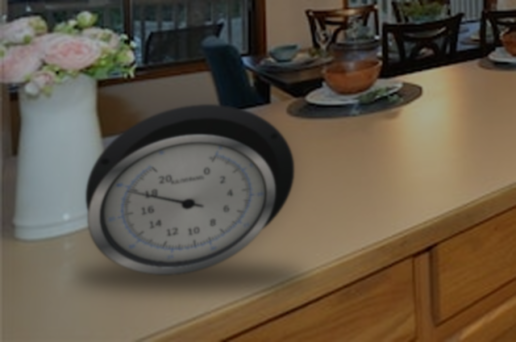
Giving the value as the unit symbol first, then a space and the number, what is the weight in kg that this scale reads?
kg 18
